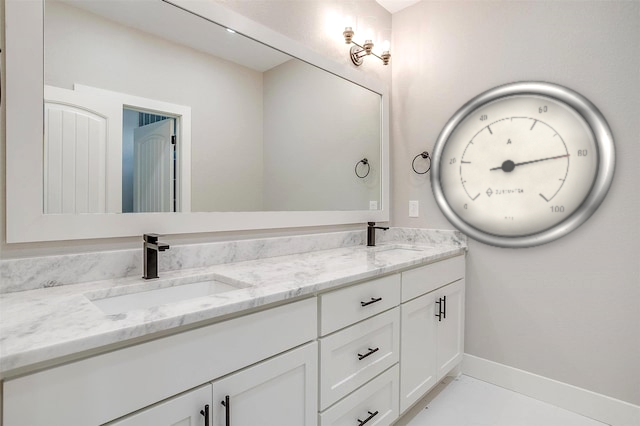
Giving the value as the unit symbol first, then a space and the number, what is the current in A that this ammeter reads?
A 80
